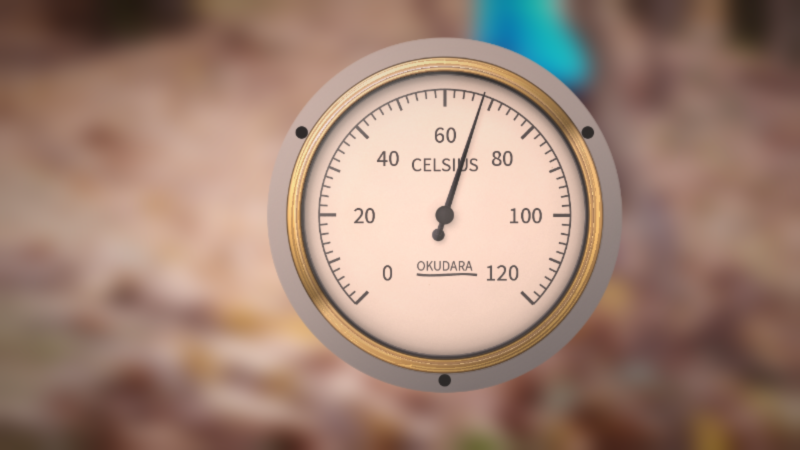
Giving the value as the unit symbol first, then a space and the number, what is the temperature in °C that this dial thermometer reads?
°C 68
